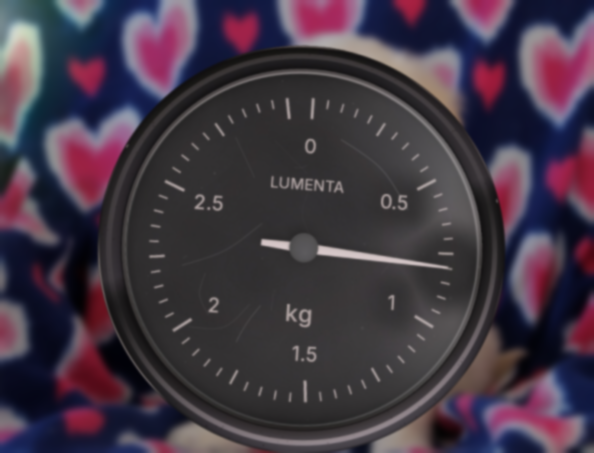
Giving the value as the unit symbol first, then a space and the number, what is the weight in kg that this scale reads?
kg 0.8
